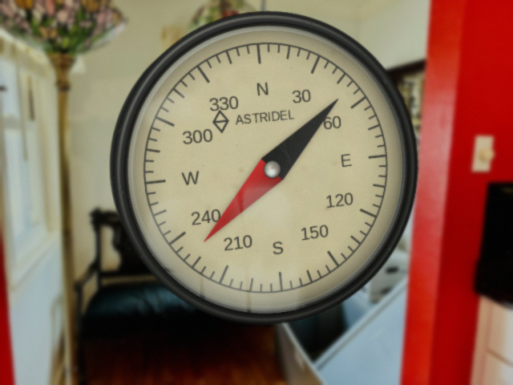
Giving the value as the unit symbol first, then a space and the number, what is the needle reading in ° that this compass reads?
° 230
